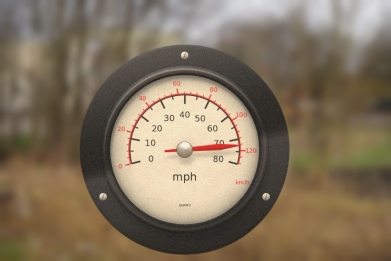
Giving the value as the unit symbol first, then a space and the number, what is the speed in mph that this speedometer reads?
mph 72.5
